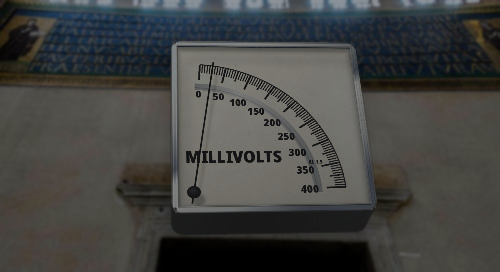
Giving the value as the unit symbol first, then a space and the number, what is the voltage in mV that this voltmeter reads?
mV 25
